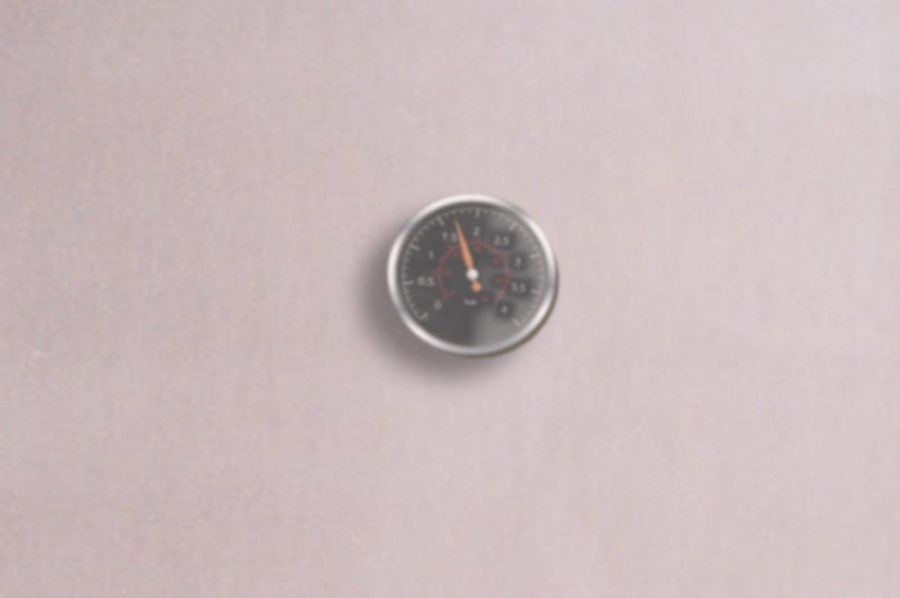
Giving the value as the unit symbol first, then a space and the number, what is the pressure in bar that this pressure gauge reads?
bar 1.7
